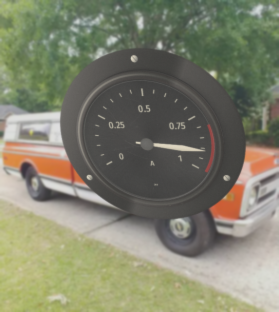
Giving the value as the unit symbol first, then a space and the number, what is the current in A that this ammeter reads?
A 0.9
